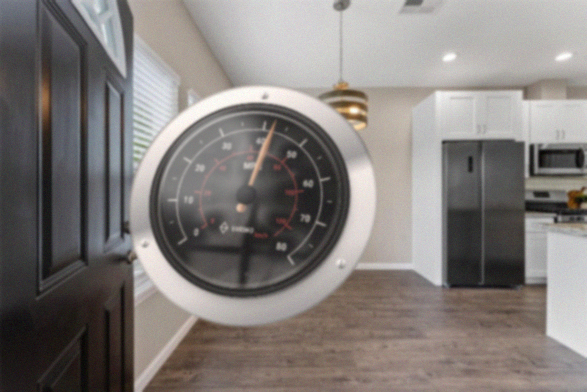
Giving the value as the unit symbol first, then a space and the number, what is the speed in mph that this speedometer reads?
mph 42.5
